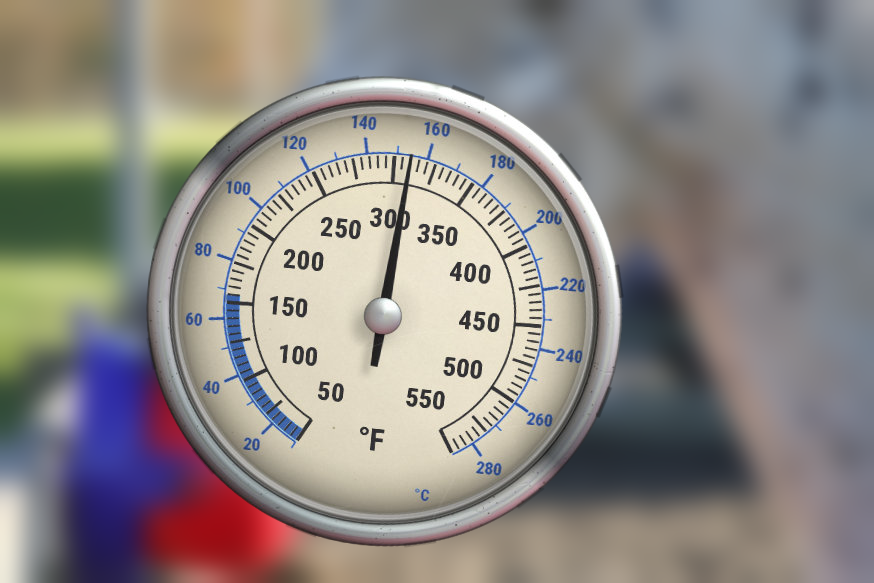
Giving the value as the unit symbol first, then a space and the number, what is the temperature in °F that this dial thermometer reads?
°F 310
